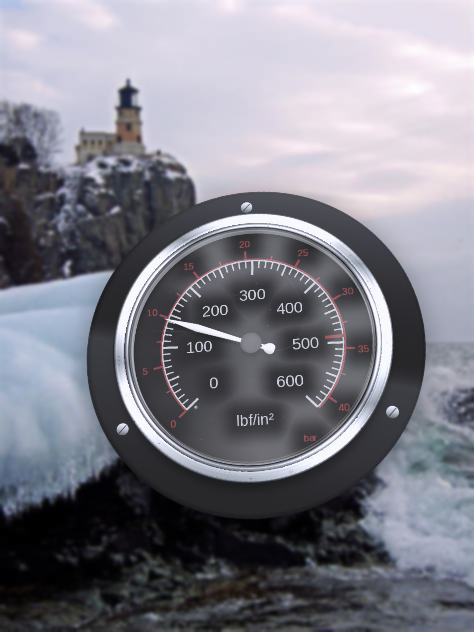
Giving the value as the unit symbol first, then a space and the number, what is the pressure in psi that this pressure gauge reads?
psi 140
